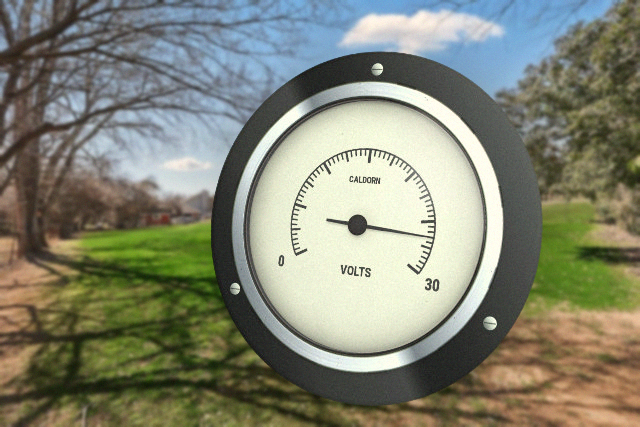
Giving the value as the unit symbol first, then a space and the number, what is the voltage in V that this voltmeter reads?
V 26.5
